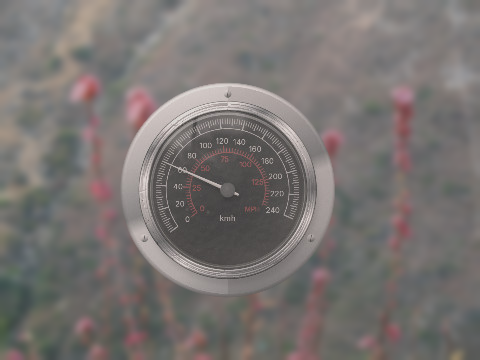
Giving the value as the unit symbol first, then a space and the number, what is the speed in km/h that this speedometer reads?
km/h 60
